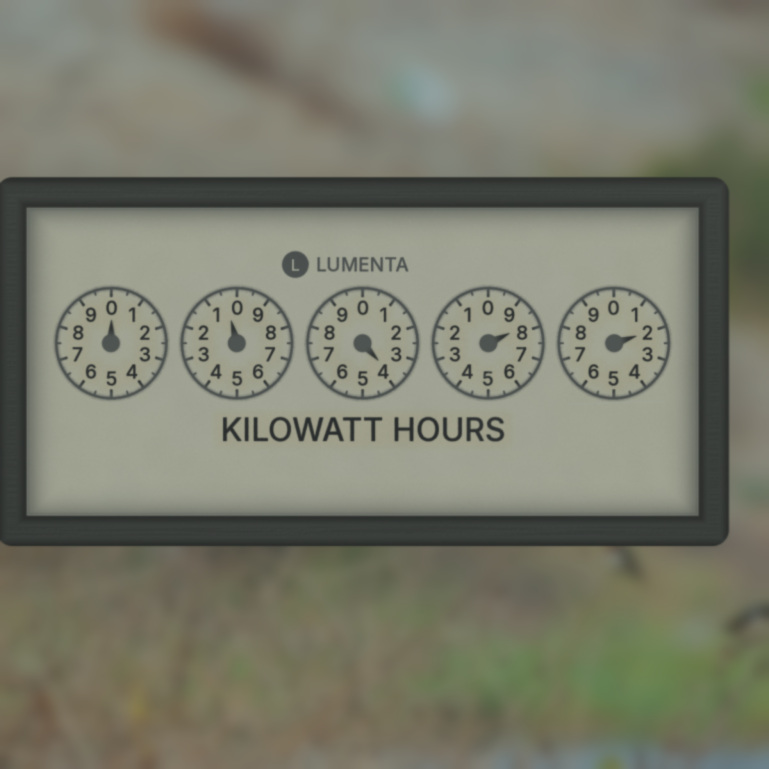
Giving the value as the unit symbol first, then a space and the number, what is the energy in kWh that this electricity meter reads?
kWh 382
